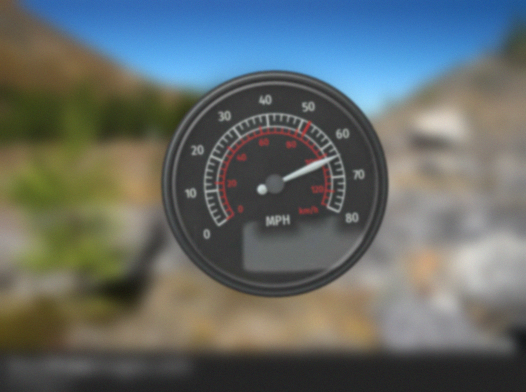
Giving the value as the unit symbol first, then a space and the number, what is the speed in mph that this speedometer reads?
mph 64
